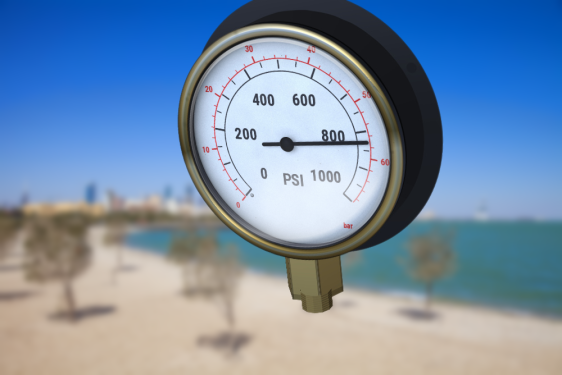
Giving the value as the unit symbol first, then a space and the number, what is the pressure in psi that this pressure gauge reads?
psi 825
